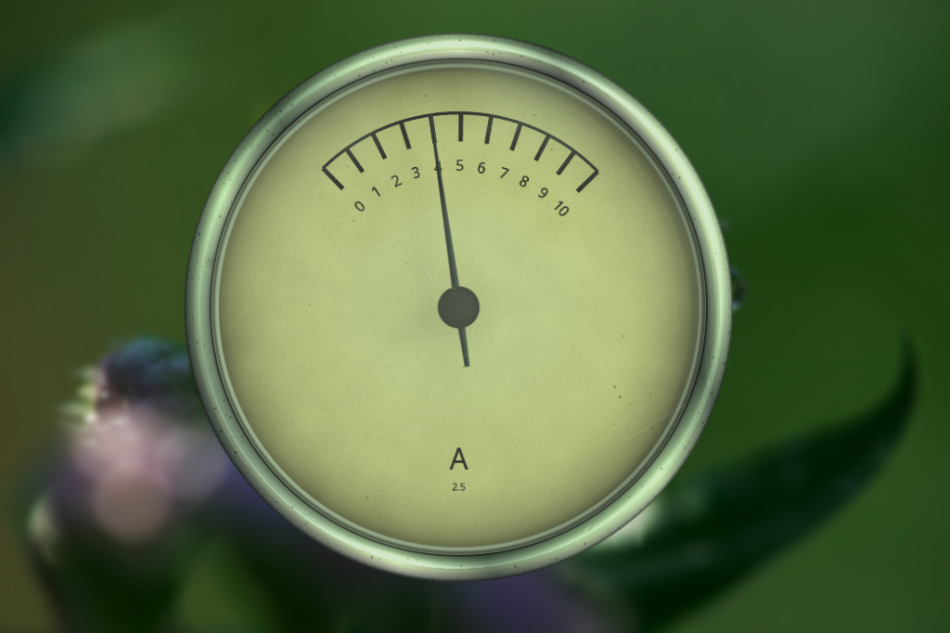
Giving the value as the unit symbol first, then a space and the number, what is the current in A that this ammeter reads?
A 4
